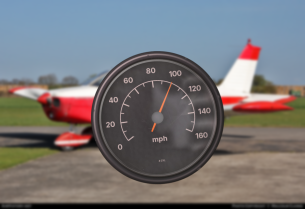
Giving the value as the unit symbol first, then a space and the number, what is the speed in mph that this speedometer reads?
mph 100
